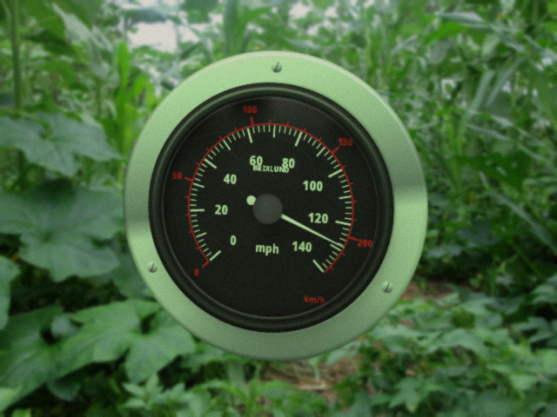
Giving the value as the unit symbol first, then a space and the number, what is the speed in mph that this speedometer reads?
mph 128
